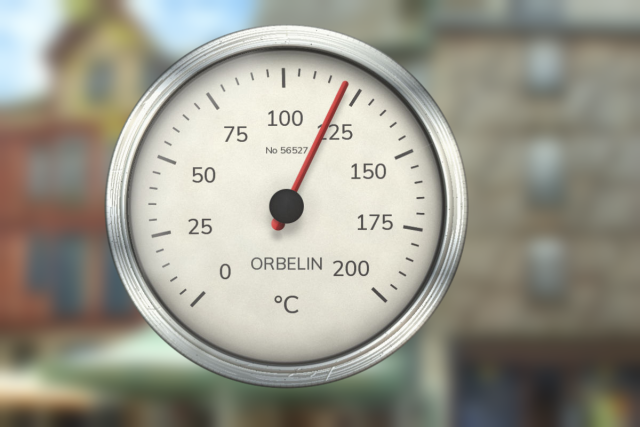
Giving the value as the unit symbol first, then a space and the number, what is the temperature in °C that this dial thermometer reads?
°C 120
